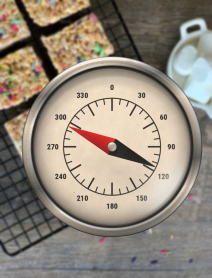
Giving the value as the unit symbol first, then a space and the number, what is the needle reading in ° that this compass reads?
° 295
